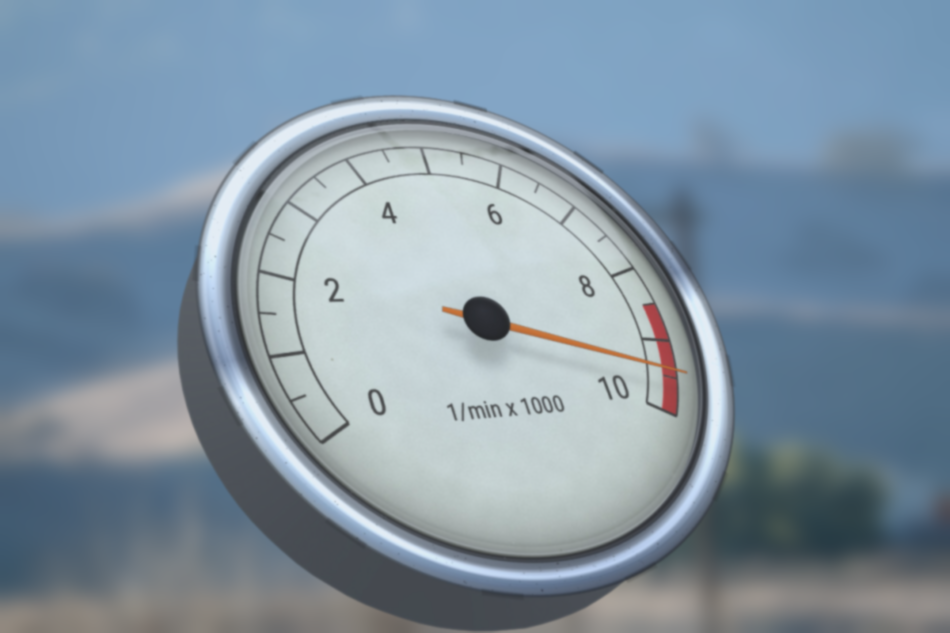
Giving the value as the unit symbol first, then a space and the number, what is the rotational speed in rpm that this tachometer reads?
rpm 9500
